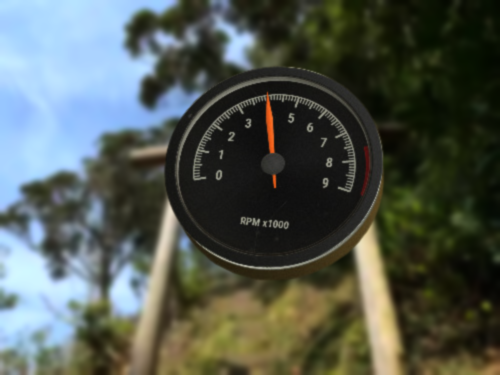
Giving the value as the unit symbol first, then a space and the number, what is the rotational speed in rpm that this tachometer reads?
rpm 4000
